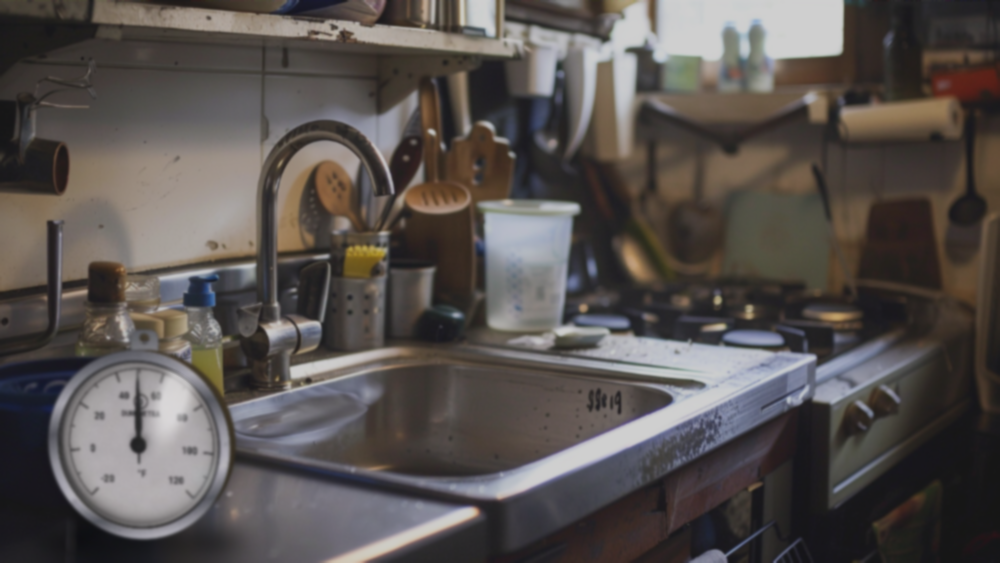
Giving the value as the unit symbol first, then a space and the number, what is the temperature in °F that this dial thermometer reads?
°F 50
